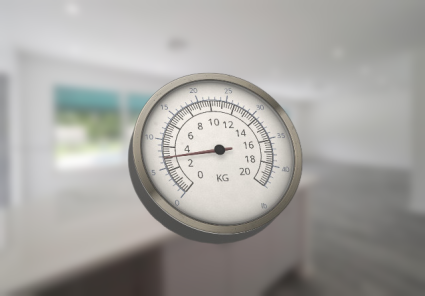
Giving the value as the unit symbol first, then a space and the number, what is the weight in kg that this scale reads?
kg 3
